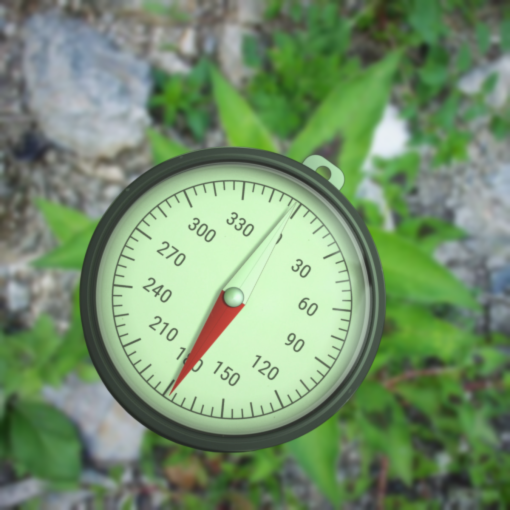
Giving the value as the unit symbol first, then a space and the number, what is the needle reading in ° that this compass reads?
° 177.5
